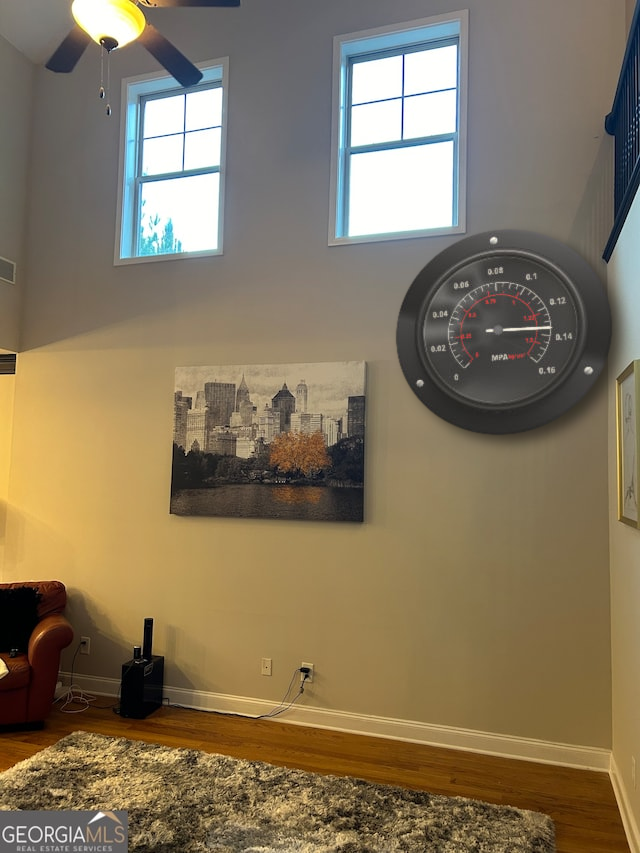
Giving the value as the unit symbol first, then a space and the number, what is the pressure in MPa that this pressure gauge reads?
MPa 0.135
